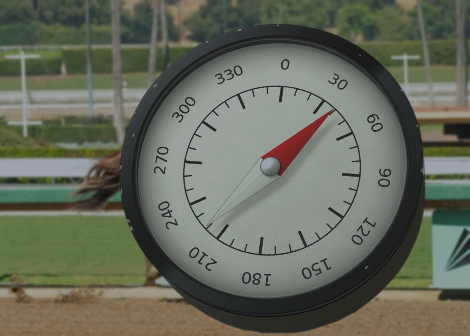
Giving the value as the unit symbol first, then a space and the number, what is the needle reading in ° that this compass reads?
° 40
